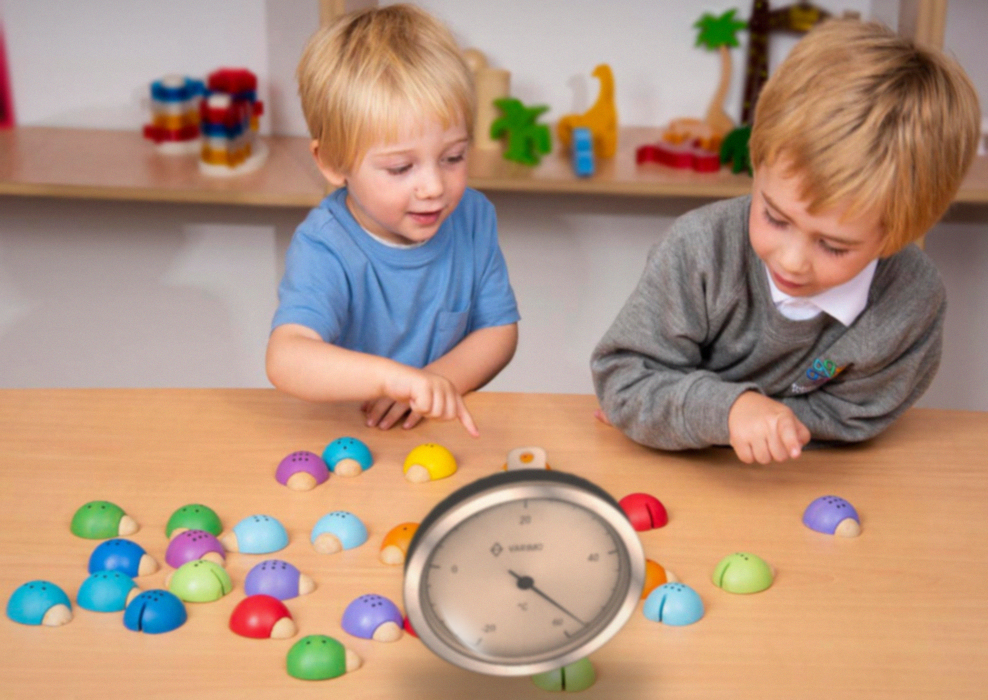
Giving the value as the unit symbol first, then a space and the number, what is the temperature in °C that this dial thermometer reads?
°C 56
